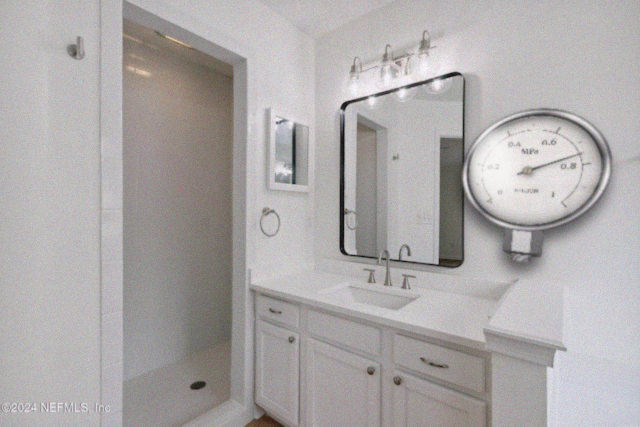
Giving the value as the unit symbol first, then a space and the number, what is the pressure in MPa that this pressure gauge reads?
MPa 0.75
